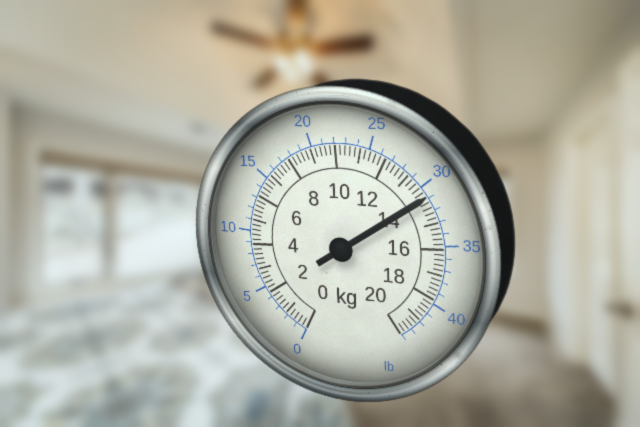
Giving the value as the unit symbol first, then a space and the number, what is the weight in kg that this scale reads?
kg 14
